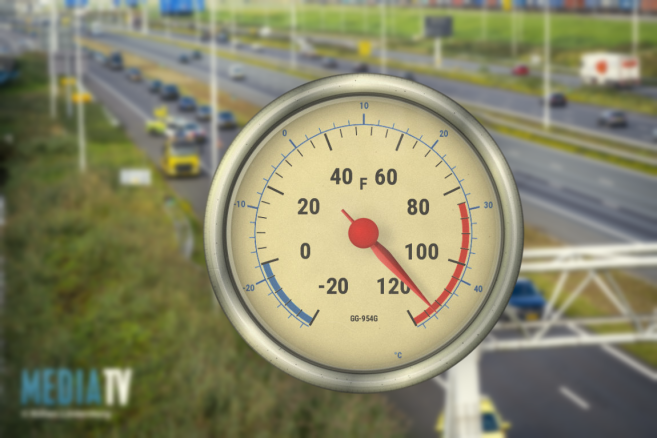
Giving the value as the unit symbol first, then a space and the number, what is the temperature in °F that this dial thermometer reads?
°F 114
